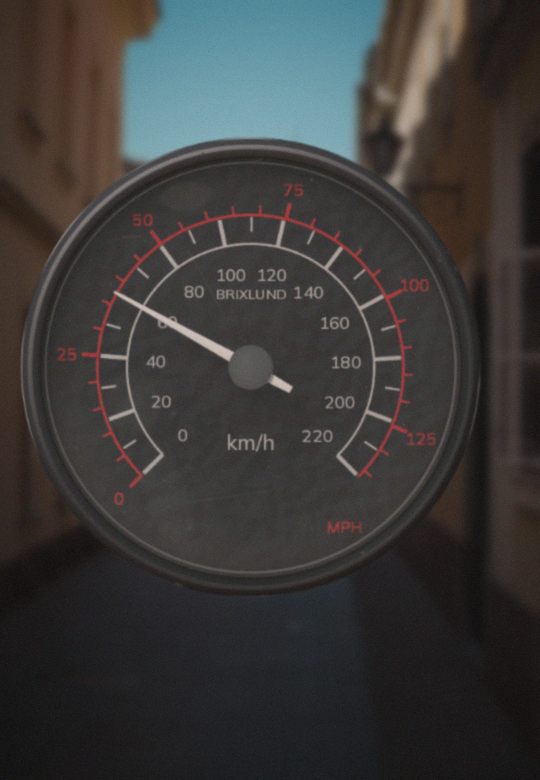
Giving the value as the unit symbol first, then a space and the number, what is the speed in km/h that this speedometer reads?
km/h 60
